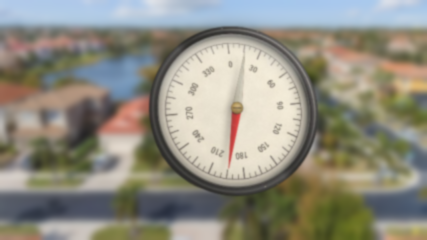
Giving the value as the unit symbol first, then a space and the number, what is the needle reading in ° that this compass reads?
° 195
